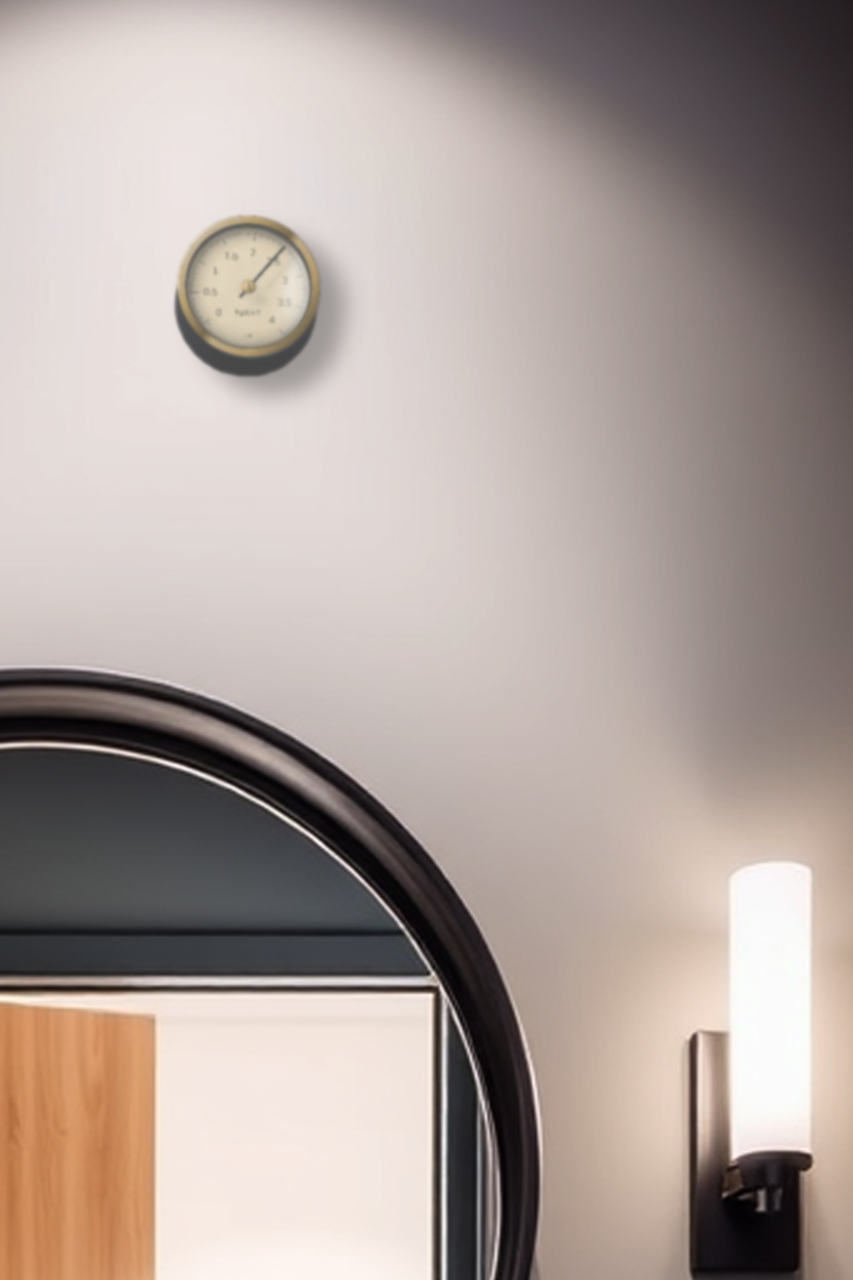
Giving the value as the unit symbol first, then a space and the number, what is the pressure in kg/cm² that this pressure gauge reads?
kg/cm² 2.5
